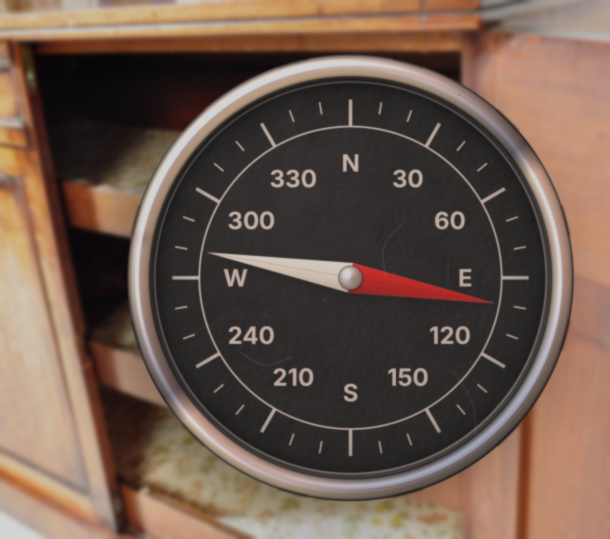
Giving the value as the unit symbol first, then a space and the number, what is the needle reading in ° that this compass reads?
° 100
